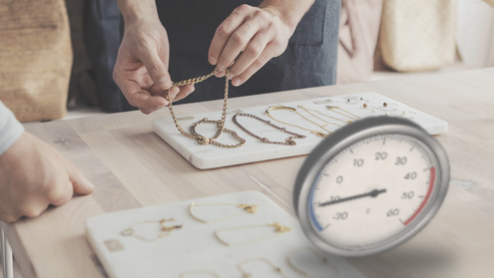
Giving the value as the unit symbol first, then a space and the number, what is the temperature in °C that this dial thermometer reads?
°C -10
